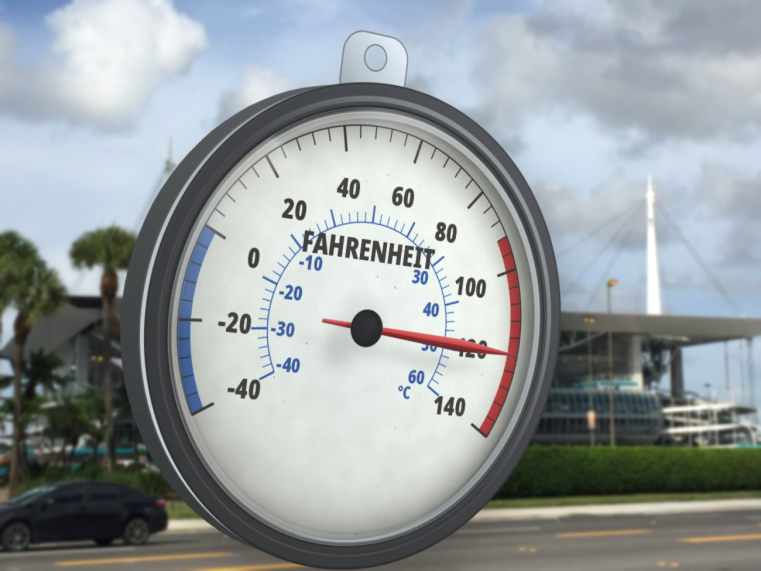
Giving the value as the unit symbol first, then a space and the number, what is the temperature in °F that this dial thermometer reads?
°F 120
